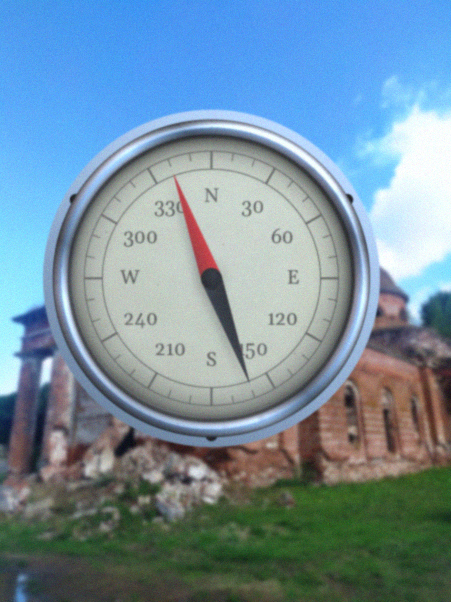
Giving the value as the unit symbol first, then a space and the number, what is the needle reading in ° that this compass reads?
° 340
